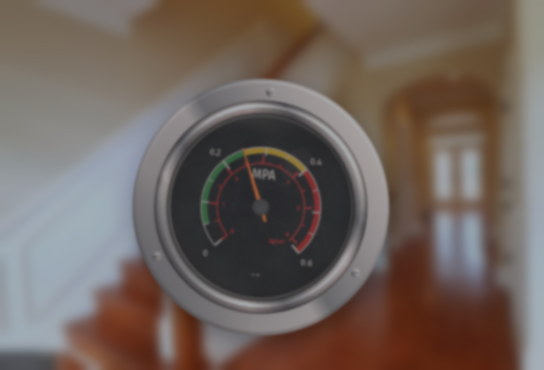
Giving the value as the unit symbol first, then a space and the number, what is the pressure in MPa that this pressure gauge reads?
MPa 0.25
